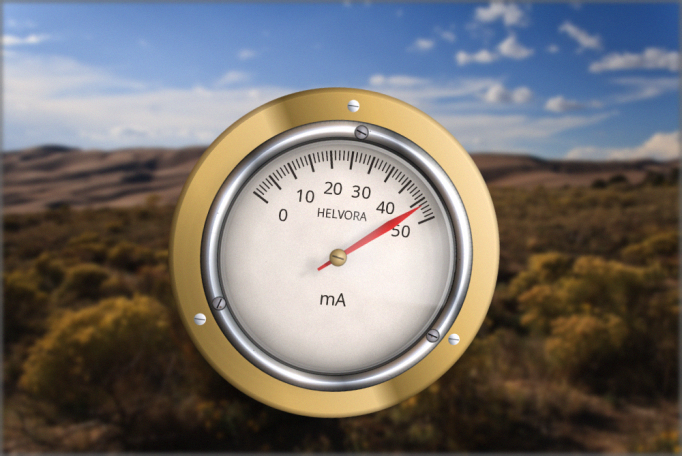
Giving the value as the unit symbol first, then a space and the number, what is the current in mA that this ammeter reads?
mA 46
